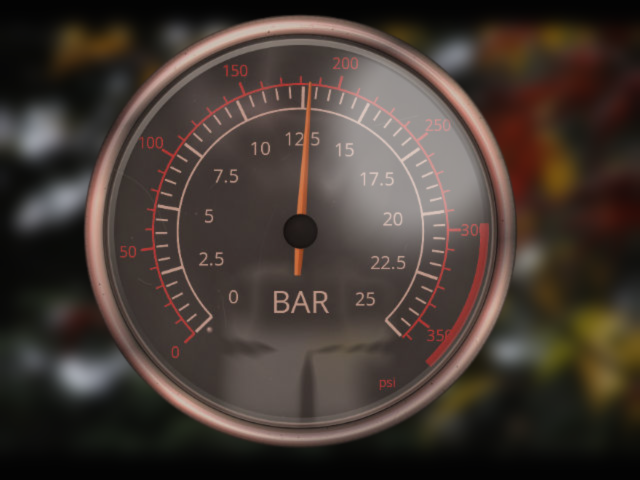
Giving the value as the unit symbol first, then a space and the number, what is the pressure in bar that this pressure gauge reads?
bar 12.75
